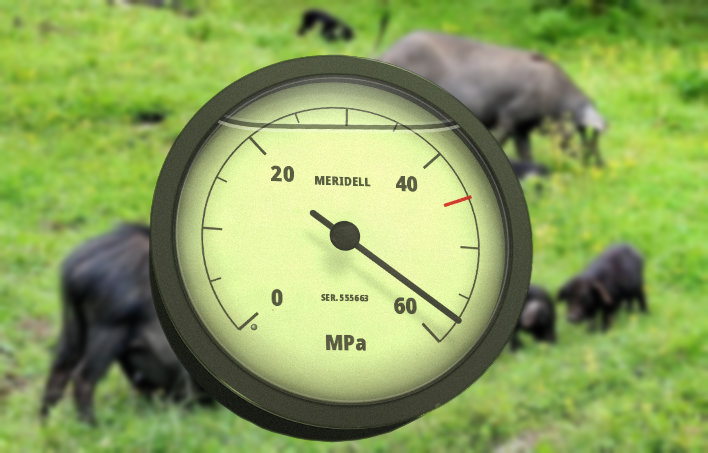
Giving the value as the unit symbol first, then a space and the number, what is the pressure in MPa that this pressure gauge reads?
MPa 57.5
